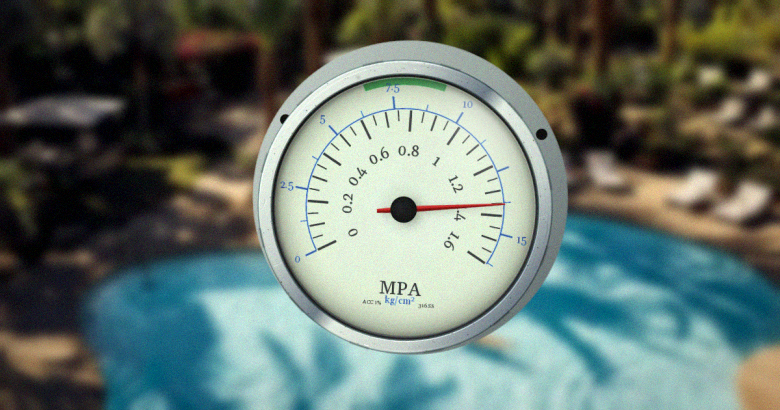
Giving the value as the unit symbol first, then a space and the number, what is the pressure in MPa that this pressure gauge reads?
MPa 1.35
